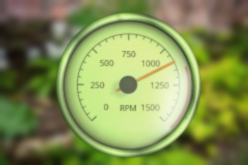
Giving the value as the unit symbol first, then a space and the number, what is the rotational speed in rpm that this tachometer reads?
rpm 1100
